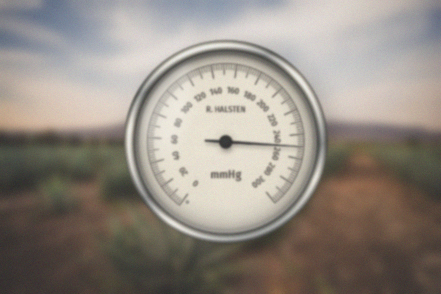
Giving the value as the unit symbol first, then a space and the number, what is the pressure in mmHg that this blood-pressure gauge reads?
mmHg 250
